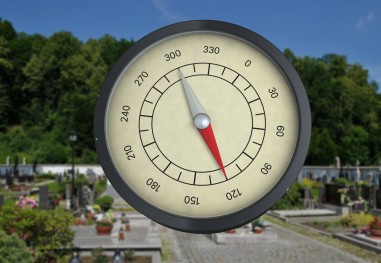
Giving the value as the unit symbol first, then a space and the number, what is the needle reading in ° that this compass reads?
° 120
